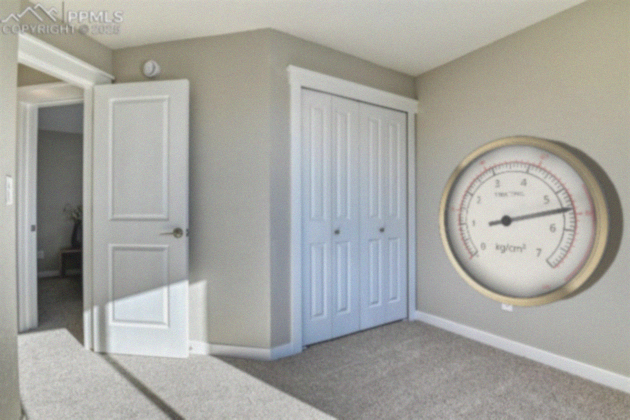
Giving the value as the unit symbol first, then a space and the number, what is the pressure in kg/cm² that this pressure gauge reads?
kg/cm² 5.5
